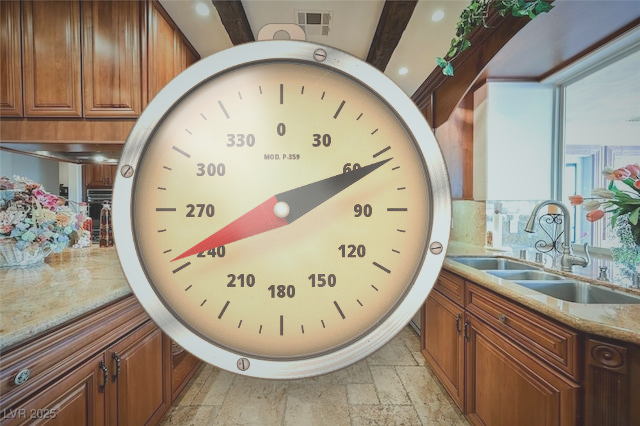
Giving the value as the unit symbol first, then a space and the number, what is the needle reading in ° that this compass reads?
° 245
